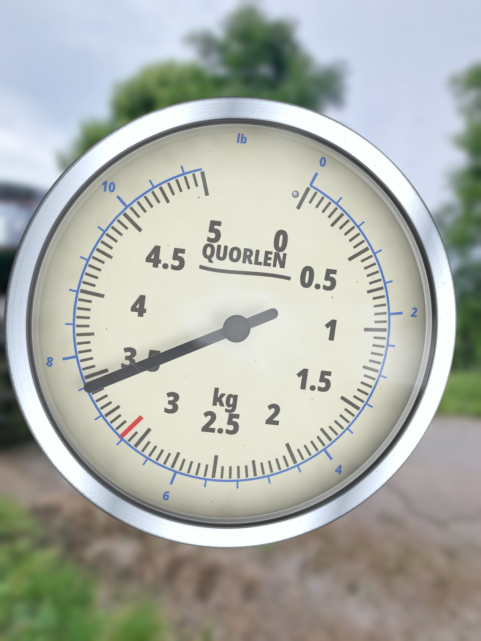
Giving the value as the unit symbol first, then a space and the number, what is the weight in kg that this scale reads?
kg 3.45
